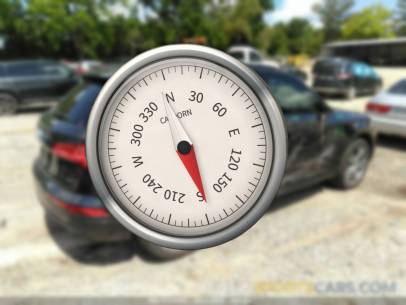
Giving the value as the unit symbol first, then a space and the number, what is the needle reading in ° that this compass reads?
° 175
